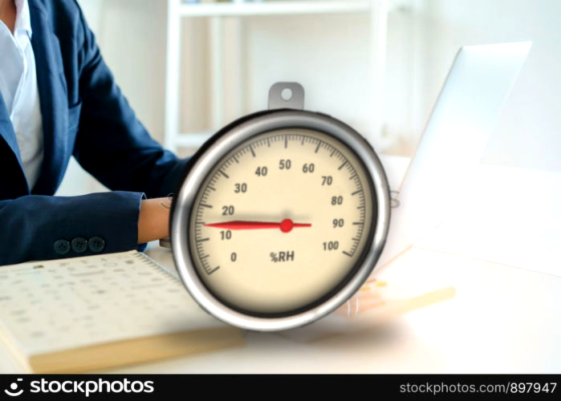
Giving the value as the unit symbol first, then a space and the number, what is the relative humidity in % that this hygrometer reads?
% 15
